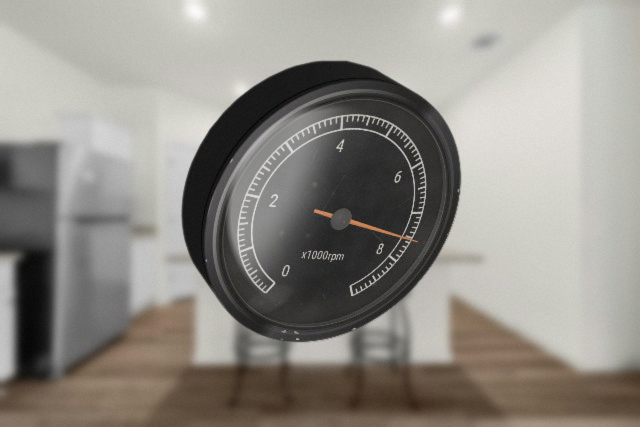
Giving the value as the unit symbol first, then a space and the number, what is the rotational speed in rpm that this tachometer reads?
rpm 7500
